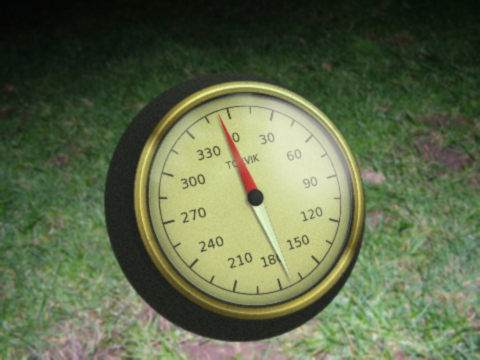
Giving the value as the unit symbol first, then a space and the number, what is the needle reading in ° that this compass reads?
° 352.5
